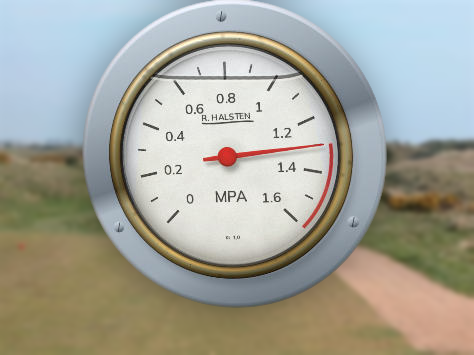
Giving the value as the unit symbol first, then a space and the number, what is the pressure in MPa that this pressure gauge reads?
MPa 1.3
